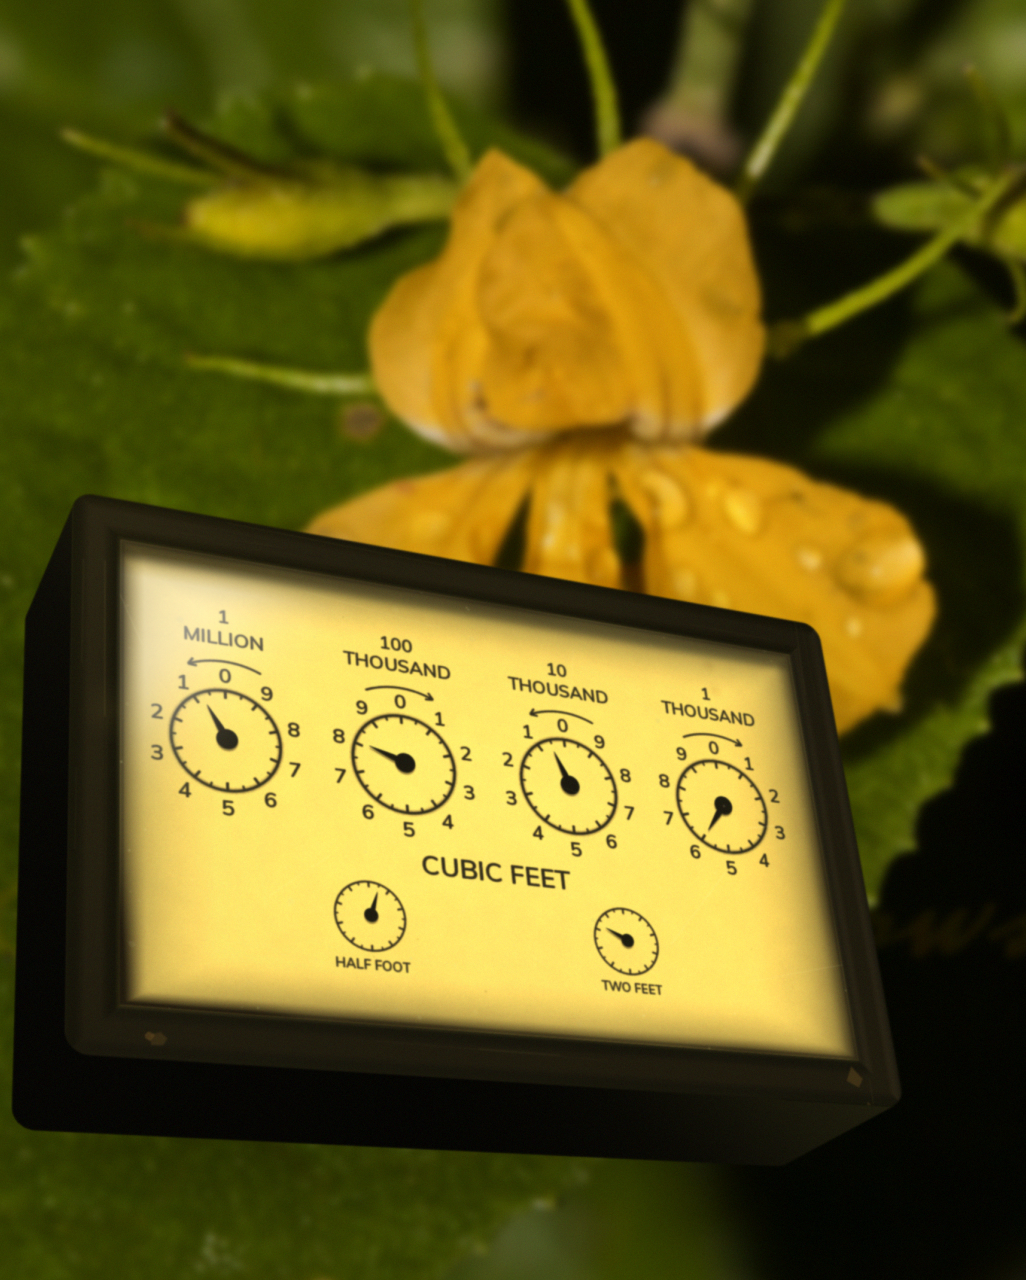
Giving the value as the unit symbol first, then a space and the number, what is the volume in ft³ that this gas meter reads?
ft³ 80600
